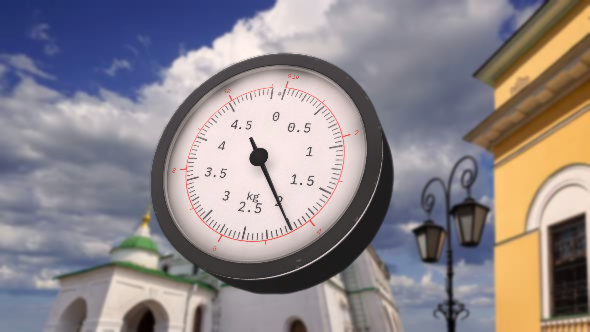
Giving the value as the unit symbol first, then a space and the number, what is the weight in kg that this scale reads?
kg 2
